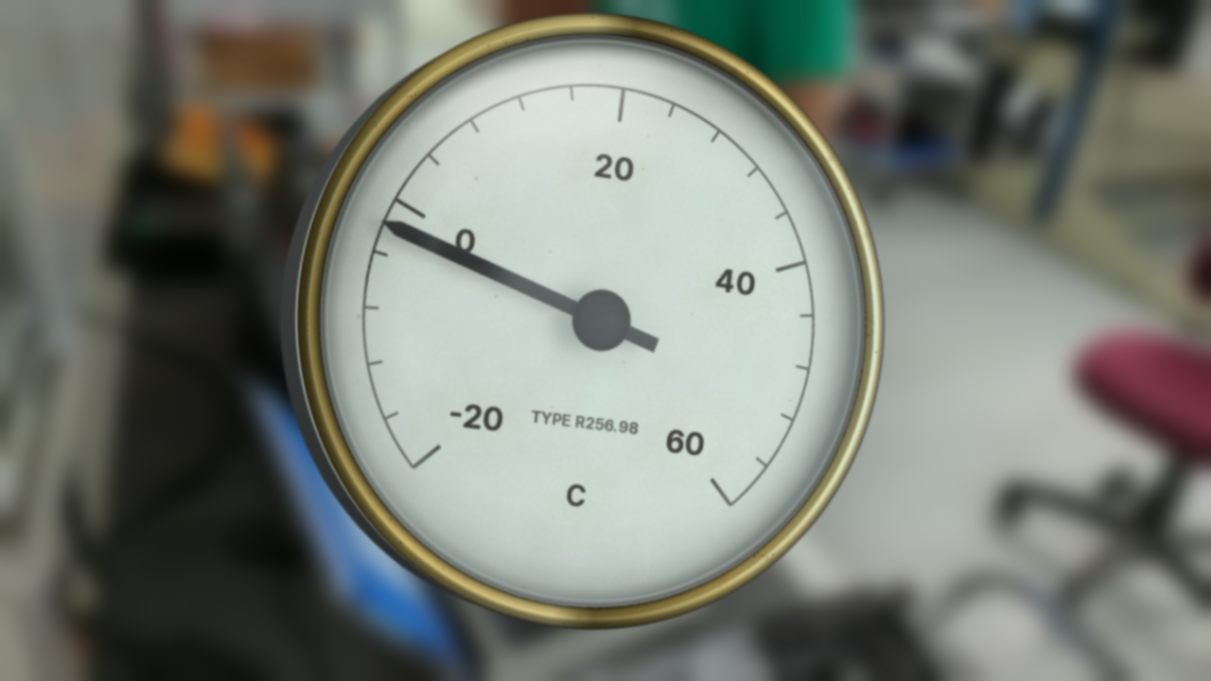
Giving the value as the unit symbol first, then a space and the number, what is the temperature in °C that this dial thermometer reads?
°C -2
